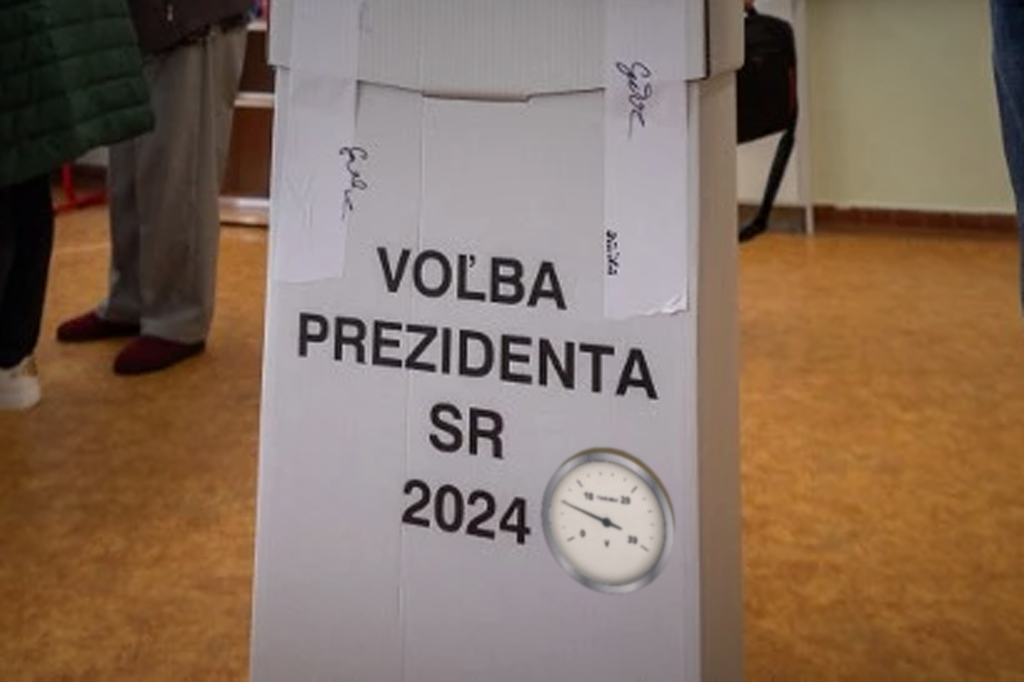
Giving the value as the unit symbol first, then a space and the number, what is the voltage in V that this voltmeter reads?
V 6
